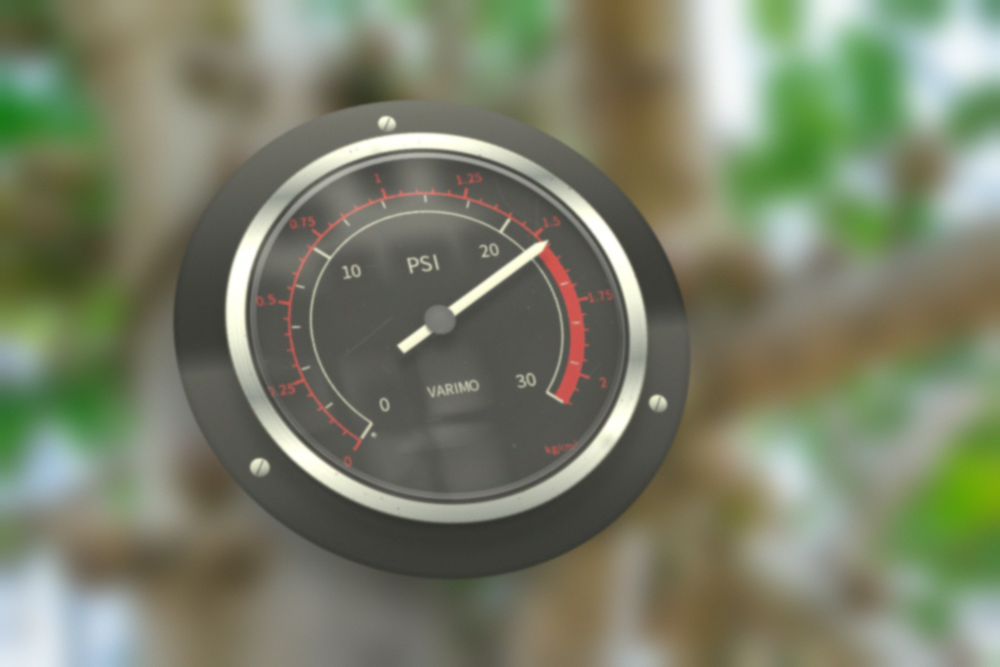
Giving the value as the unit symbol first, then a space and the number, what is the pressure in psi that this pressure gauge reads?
psi 22
